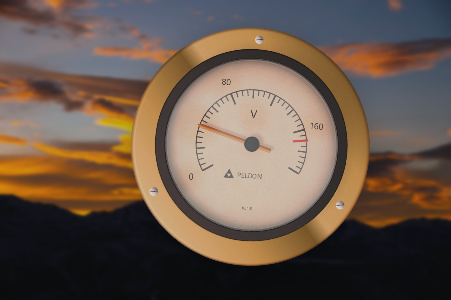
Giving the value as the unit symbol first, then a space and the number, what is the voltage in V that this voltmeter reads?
V 40
